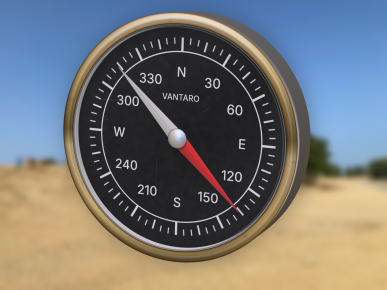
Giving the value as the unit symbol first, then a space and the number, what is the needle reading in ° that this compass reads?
° 135
